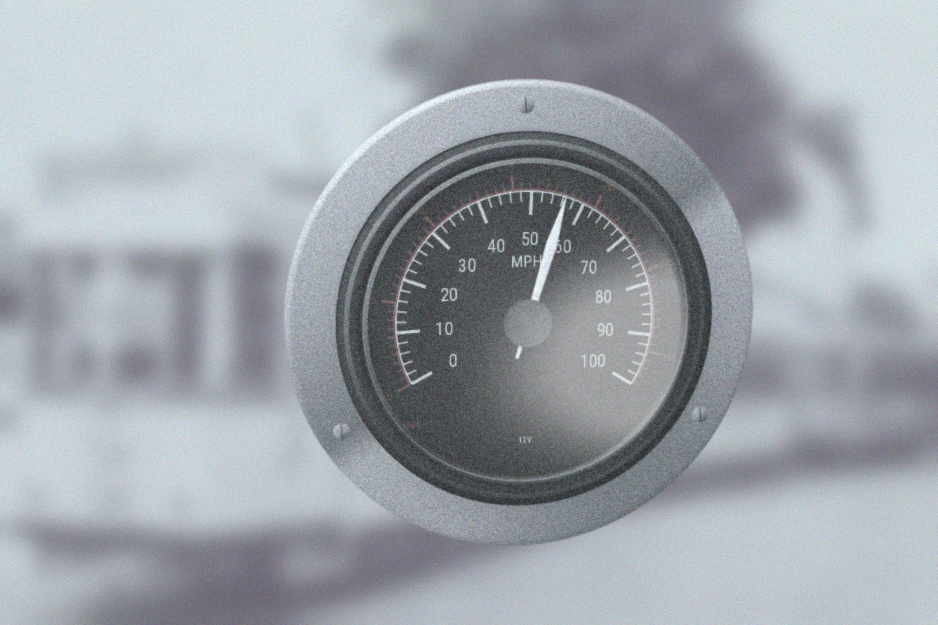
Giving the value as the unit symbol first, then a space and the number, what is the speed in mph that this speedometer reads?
mph 56
